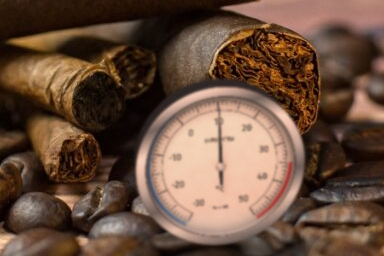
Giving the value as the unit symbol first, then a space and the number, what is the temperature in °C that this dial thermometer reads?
°C 10
